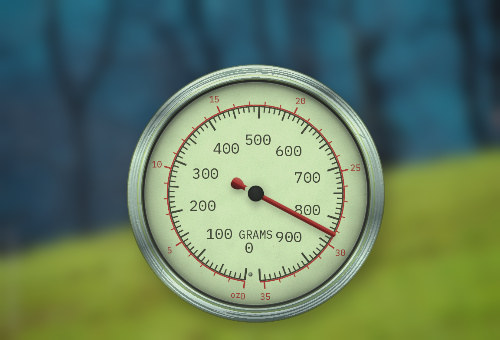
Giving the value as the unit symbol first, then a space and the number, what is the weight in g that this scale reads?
g 830
